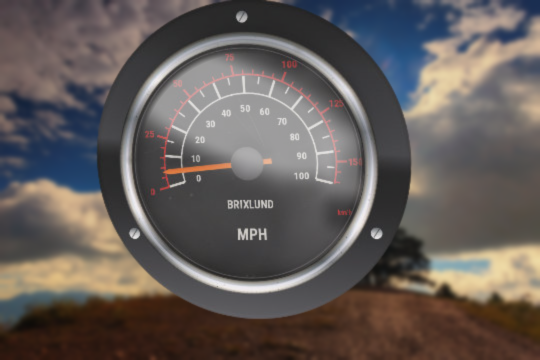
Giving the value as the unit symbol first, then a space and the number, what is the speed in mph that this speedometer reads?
mph 5
